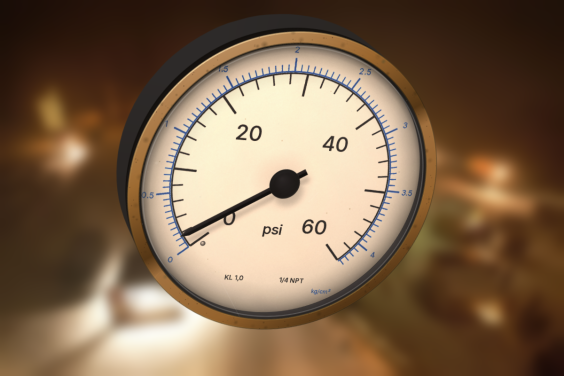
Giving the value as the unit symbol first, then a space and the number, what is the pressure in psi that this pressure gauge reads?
psi 2
